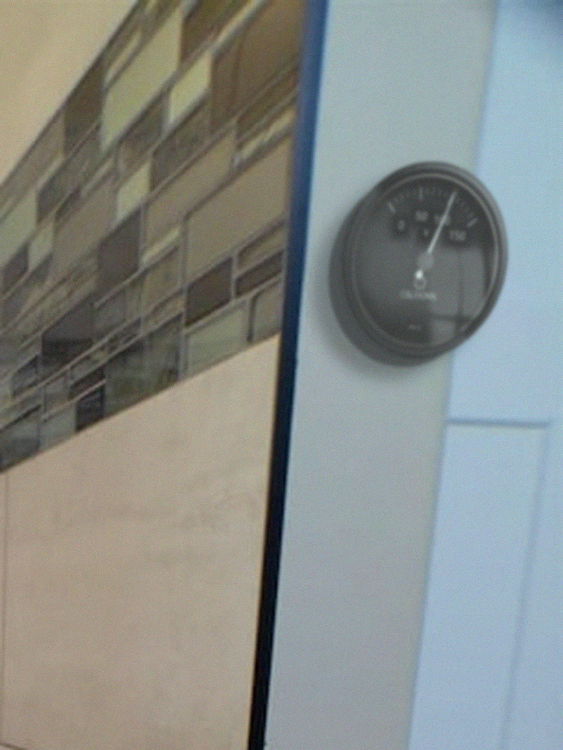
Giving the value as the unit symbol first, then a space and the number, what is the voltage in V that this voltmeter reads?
V 100
